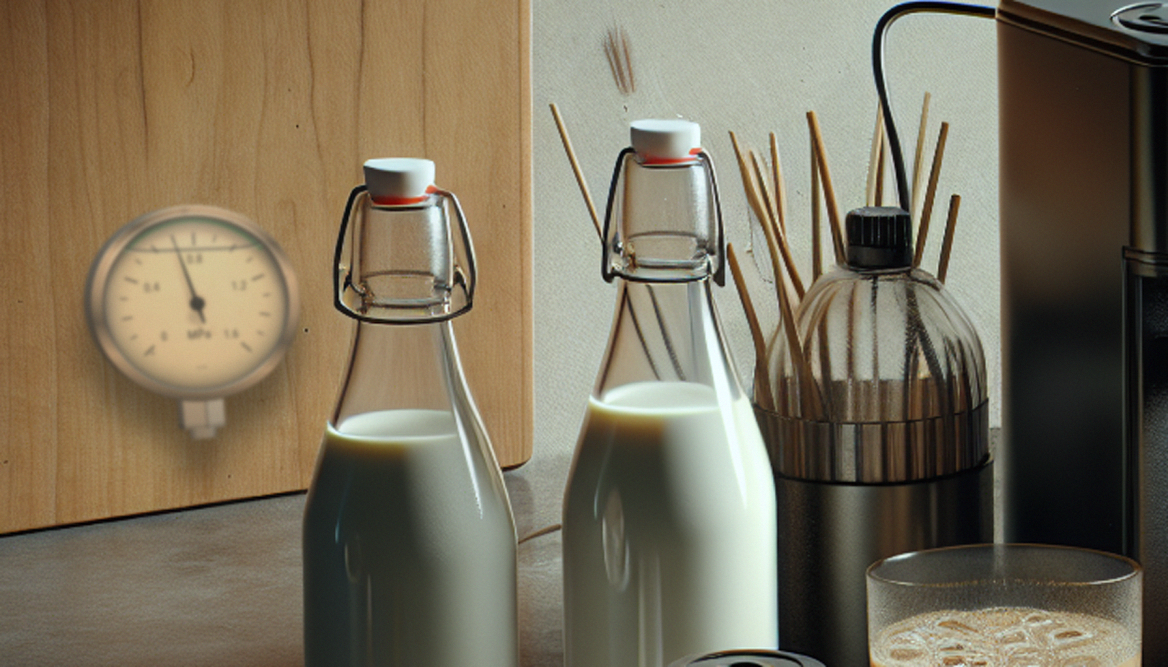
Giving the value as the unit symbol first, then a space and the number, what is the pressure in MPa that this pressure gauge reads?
MPa 0.7
